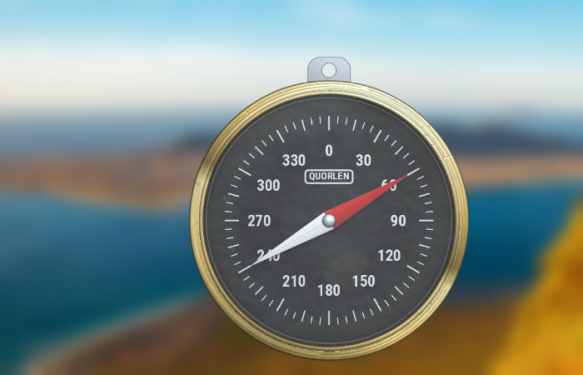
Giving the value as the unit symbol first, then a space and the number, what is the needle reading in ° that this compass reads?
° 60
